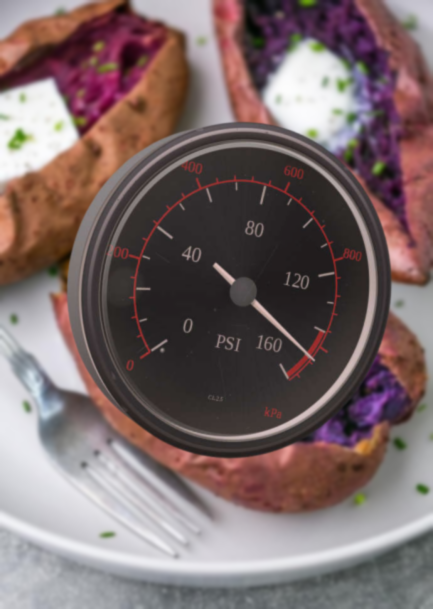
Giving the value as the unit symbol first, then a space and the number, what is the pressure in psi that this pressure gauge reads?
psi 150
